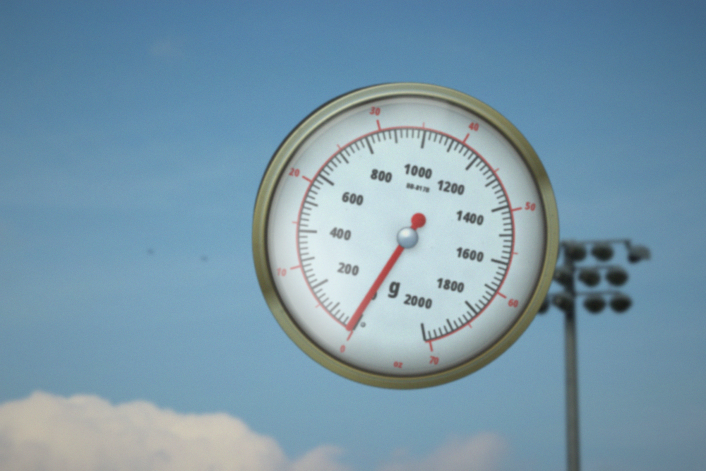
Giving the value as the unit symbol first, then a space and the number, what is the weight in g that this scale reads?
g 20
